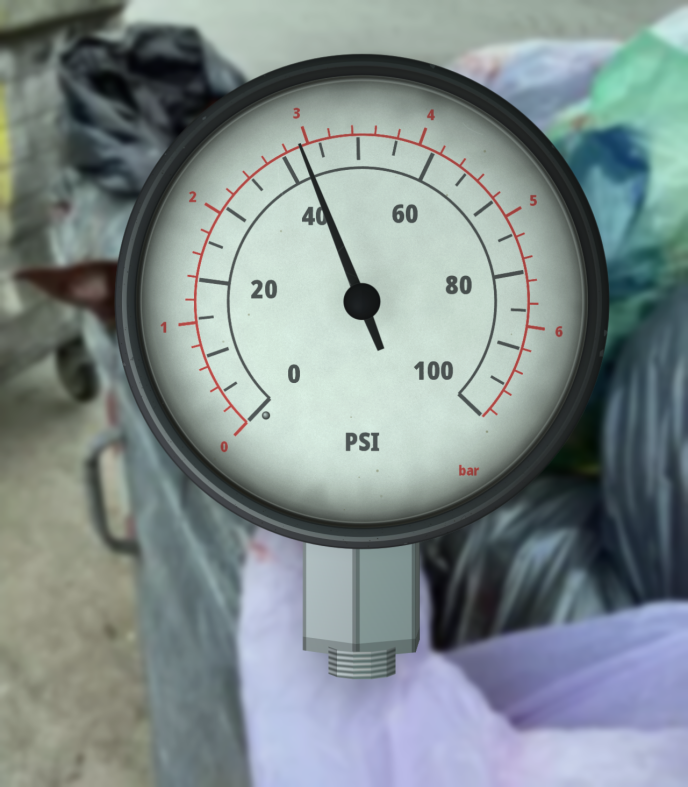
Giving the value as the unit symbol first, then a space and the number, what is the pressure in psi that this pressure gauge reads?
psi 42.5
